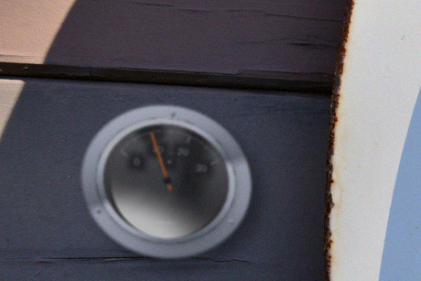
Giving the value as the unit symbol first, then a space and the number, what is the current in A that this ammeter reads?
A 10
